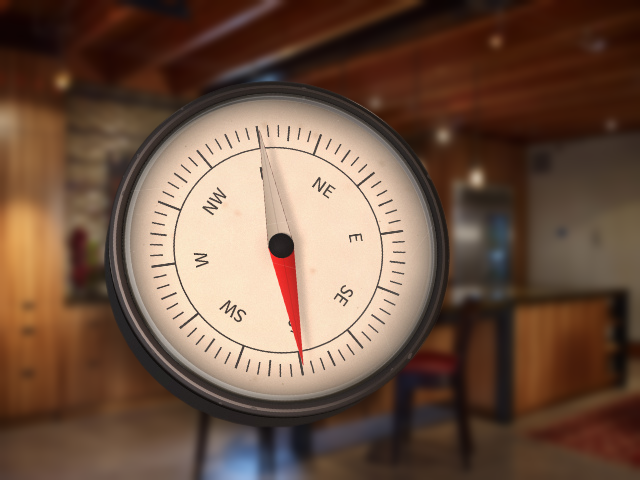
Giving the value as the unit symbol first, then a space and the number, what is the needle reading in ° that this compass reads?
° 180
